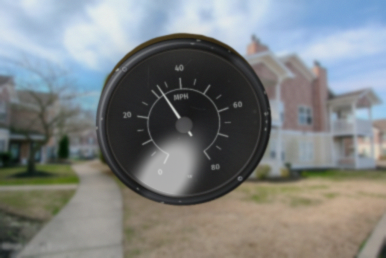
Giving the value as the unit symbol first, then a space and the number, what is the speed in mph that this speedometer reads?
mph 32.5
